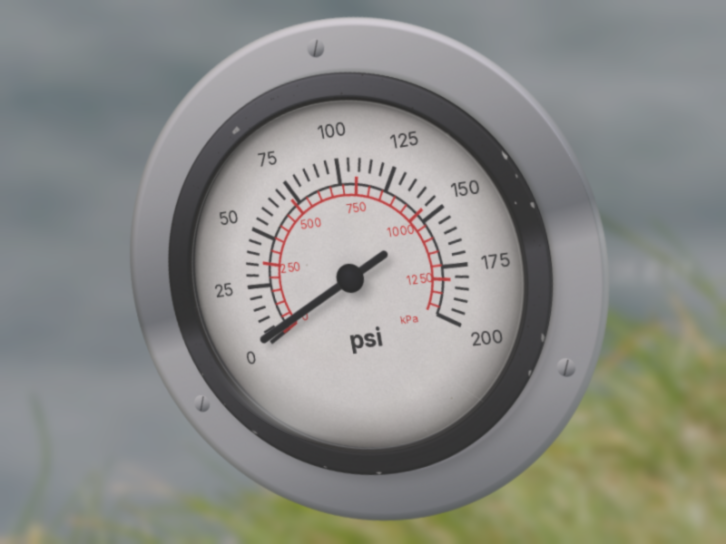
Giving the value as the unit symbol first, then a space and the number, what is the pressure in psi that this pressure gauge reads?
psi 2.5
